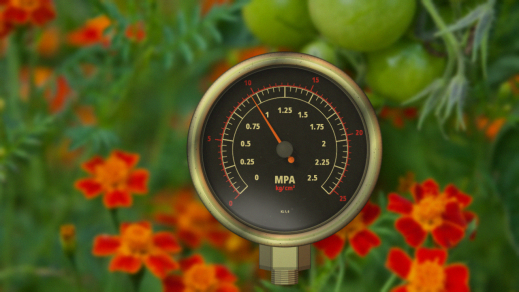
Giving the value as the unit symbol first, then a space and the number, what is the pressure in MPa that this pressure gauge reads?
MPa 0.95
